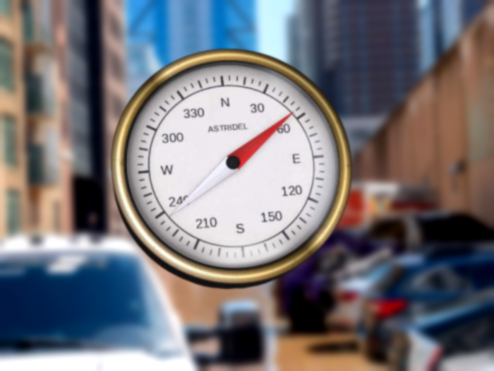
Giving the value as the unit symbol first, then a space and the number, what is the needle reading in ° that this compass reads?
° 55
